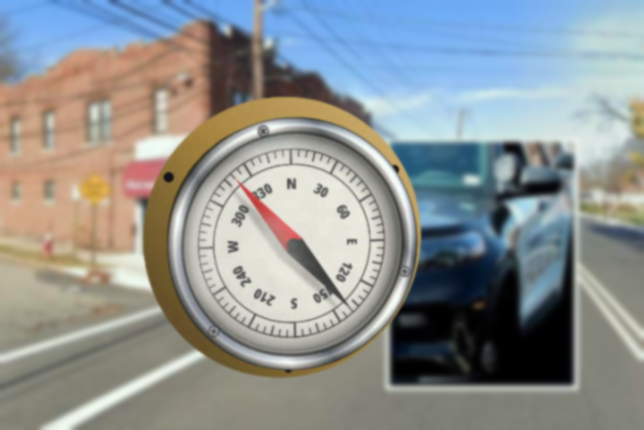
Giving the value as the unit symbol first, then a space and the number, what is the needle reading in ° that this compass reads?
° 320
